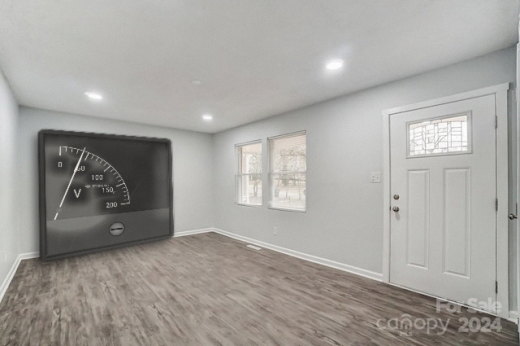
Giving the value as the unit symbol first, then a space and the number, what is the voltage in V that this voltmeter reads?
V 40
